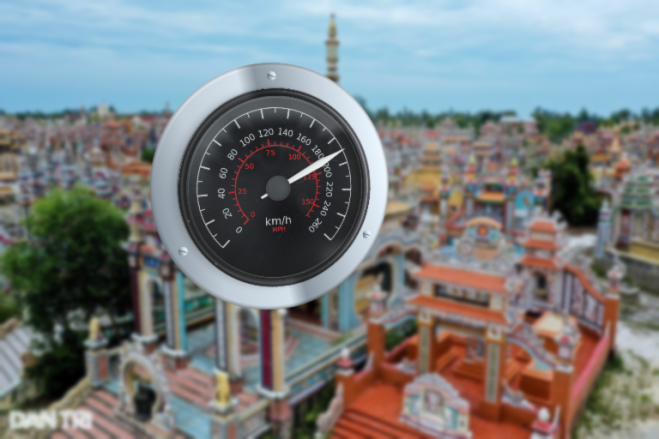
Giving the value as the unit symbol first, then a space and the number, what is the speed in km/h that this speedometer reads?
km/h 190
